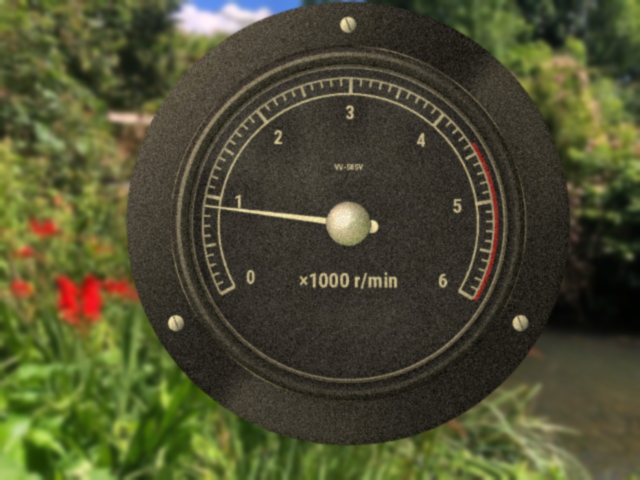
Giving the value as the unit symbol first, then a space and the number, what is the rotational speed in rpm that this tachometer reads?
rpm 900
